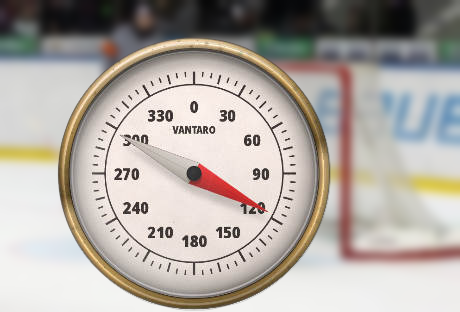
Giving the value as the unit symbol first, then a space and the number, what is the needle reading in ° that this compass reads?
° 117.5
